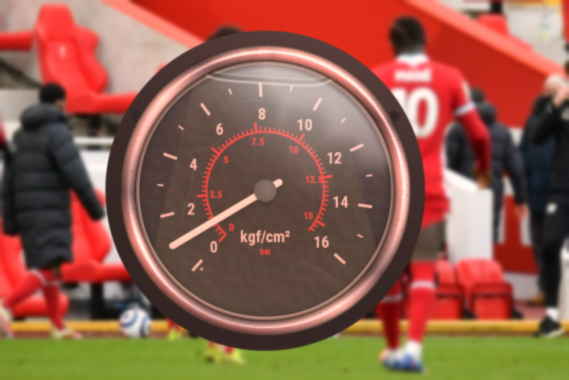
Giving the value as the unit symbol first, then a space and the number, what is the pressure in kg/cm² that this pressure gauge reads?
kg/cm² 1
